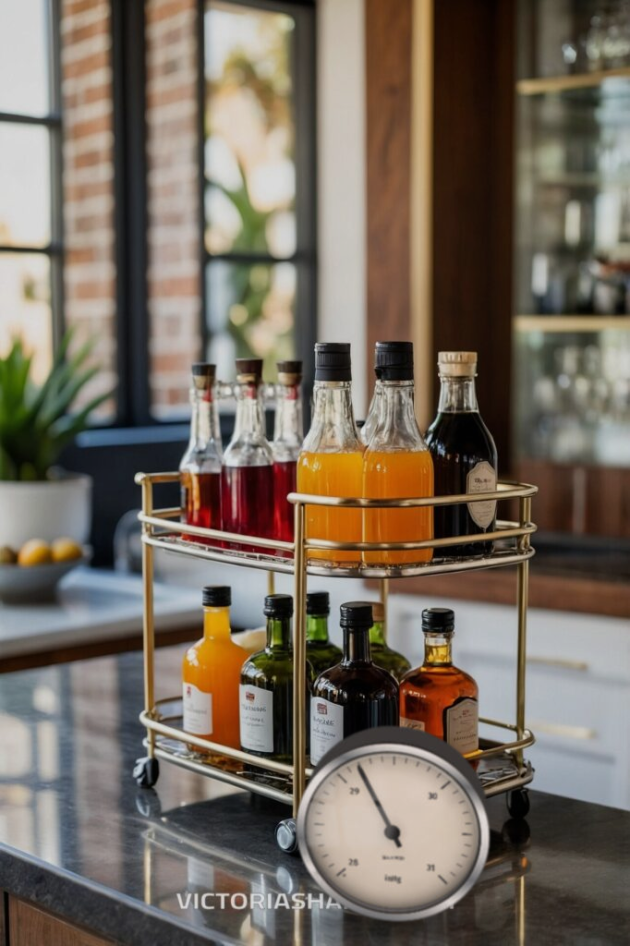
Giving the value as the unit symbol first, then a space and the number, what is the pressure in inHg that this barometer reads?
inHg 29.2
